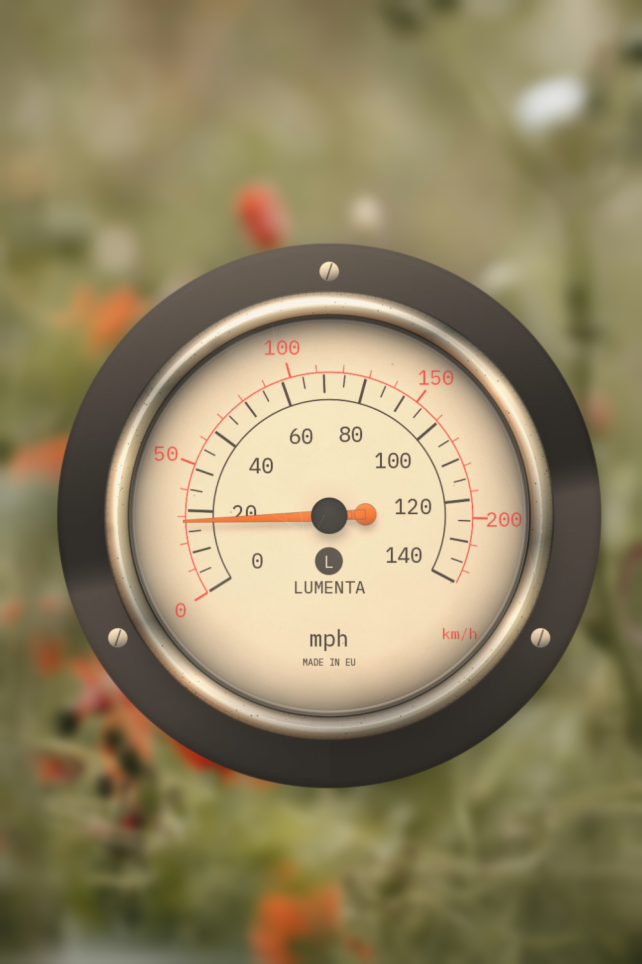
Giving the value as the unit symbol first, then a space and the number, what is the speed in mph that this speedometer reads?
mph 17.5
